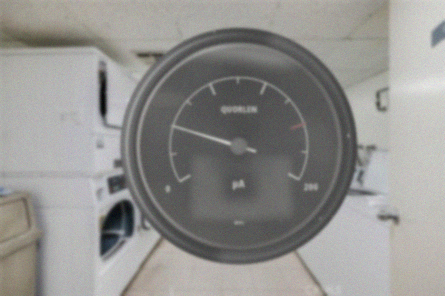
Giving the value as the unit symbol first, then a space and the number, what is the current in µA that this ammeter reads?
µA 40
